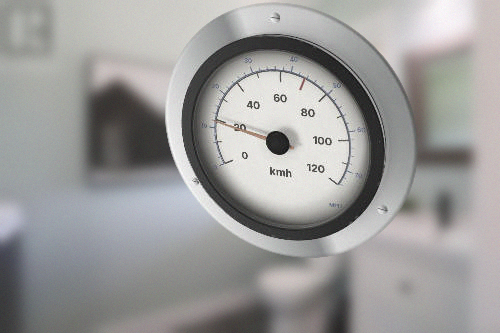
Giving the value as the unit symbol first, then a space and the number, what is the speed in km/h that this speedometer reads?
km/h 20
